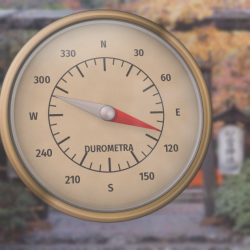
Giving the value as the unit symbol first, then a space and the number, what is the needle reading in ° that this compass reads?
° 110
